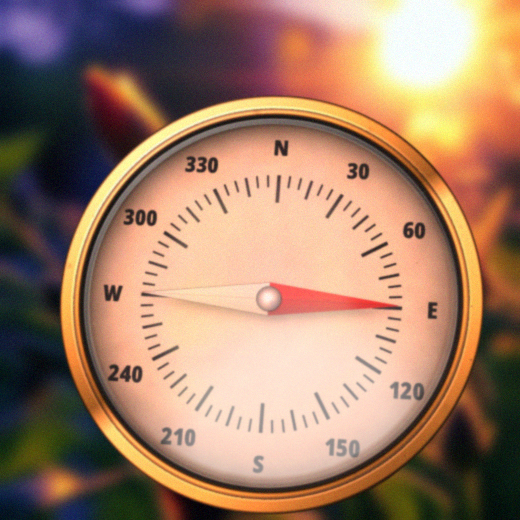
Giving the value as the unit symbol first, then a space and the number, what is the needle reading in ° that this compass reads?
° 90
